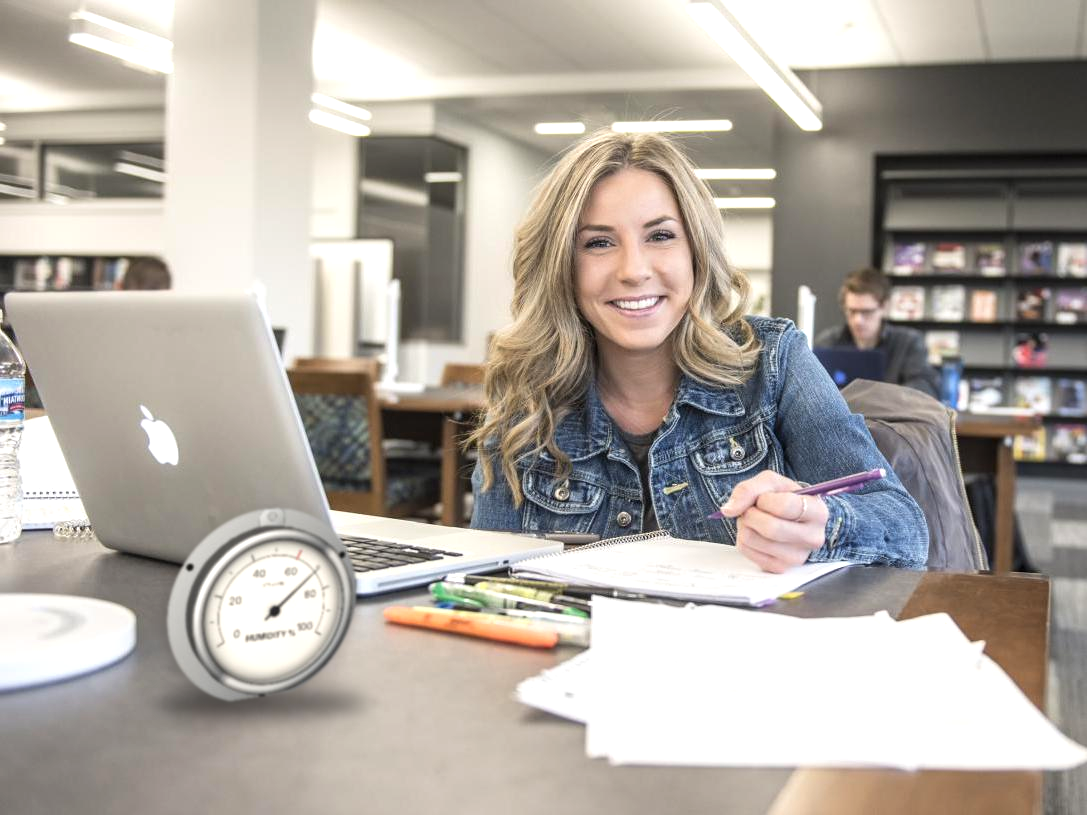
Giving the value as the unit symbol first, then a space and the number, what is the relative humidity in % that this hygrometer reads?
% 70
